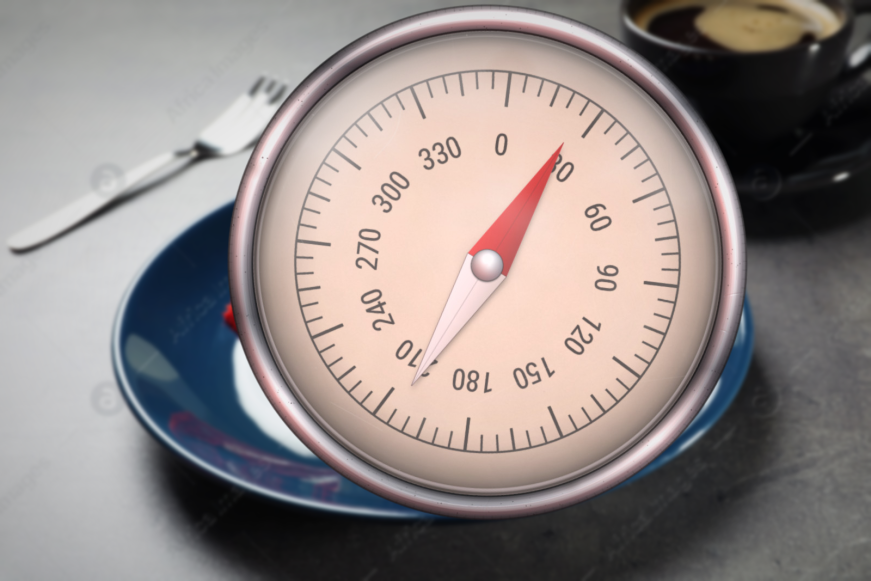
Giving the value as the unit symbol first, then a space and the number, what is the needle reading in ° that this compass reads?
° 25
